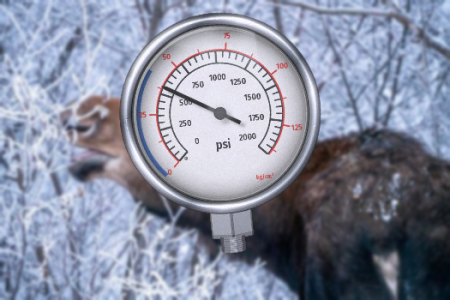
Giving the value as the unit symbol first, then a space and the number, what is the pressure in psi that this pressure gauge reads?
psi 550
